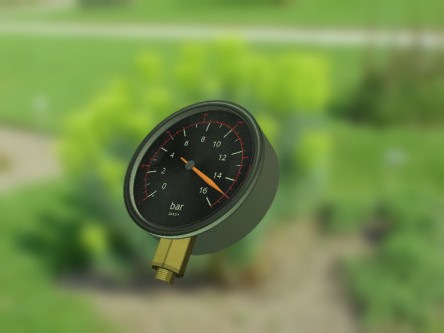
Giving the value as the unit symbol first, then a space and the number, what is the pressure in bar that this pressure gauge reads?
bar 15
